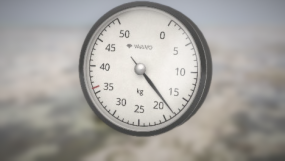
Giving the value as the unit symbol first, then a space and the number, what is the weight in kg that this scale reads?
kg 18
